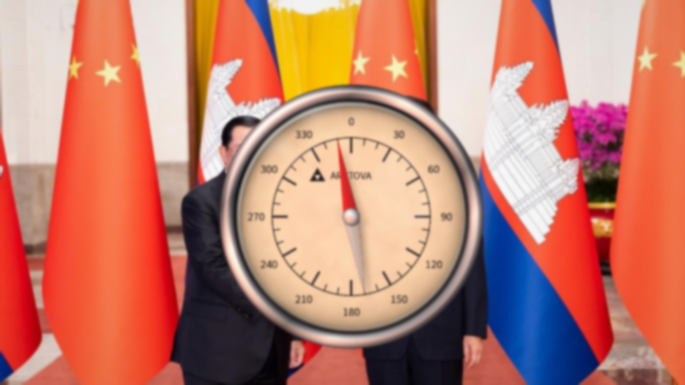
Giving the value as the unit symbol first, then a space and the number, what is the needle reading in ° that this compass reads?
° 350
